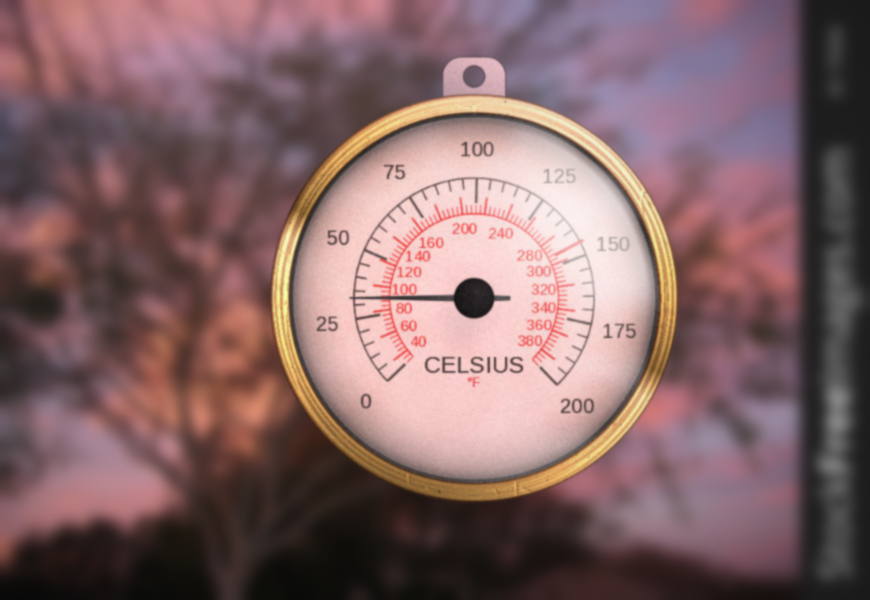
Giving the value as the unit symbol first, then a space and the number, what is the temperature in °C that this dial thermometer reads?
°C 32.5
